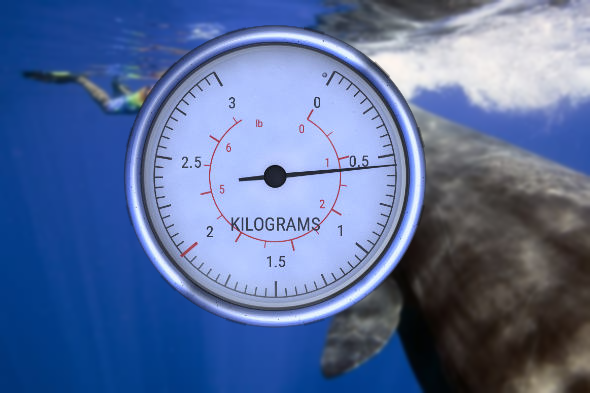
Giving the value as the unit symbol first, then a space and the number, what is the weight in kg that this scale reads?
kg 0.55
